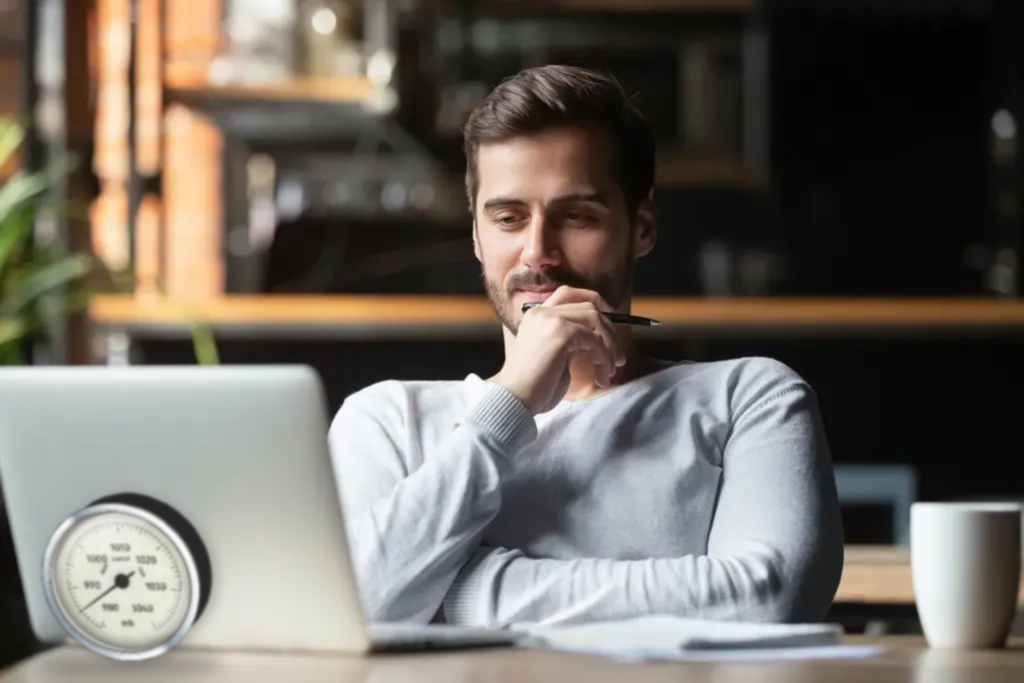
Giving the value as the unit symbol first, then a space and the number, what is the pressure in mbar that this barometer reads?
mbar 985
